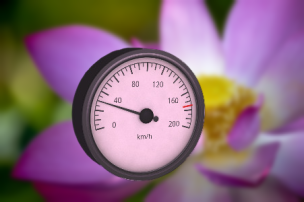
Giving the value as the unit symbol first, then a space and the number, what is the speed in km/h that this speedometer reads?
km/h 30
